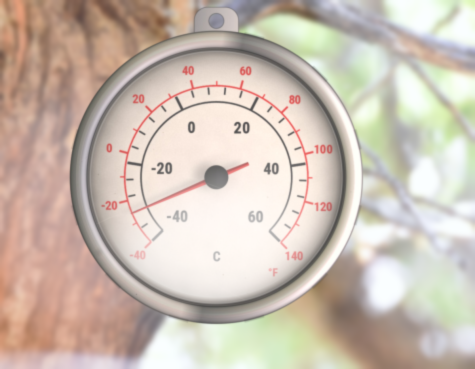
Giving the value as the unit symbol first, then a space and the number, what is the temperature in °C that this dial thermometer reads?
°C -32
